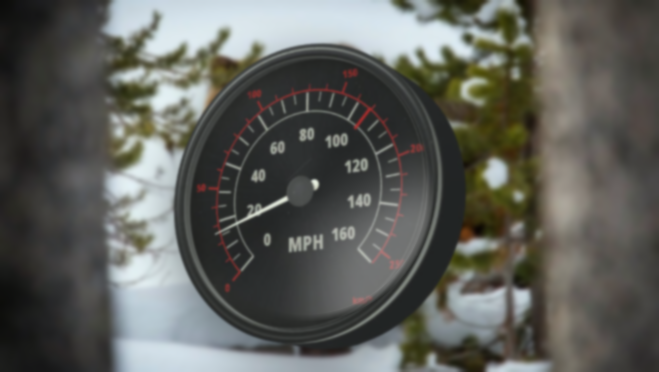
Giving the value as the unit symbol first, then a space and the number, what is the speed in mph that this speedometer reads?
mph 15
